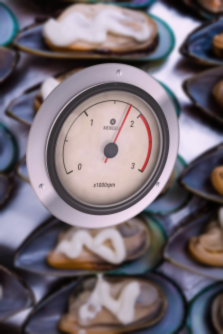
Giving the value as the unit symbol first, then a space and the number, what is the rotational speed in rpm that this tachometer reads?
rpm 1750
